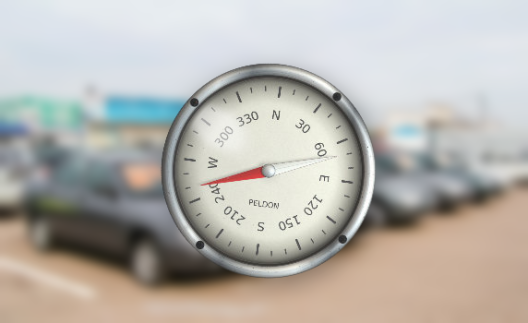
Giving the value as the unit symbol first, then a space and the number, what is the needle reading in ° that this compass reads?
° 250
